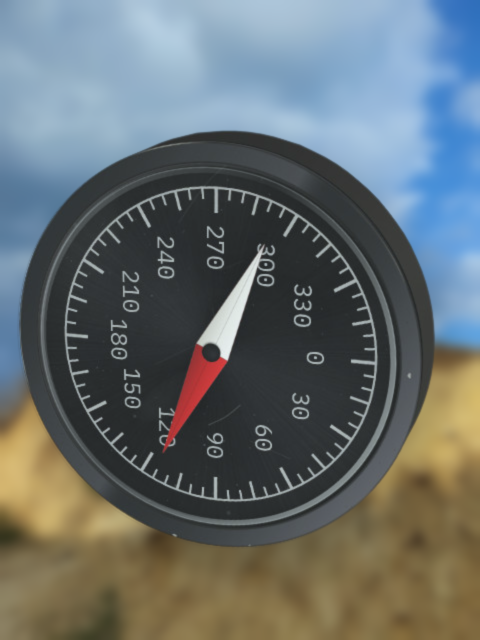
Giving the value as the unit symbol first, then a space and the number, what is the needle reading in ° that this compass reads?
° 115
